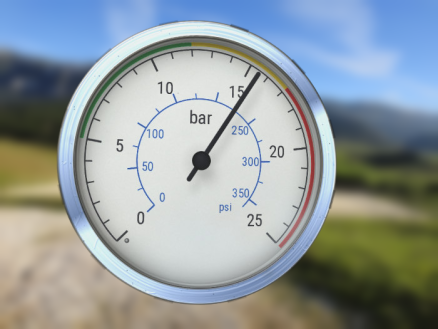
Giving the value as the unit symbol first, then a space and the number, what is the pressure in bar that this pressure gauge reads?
bar 15.5
